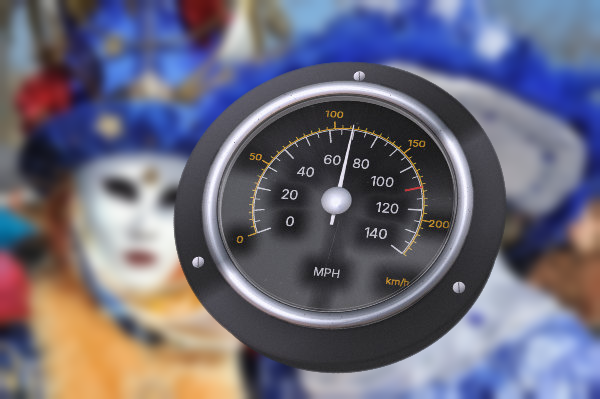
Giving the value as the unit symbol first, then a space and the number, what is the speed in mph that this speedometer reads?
mph 70
